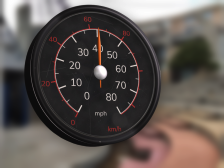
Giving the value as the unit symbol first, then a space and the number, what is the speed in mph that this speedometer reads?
mph 40
